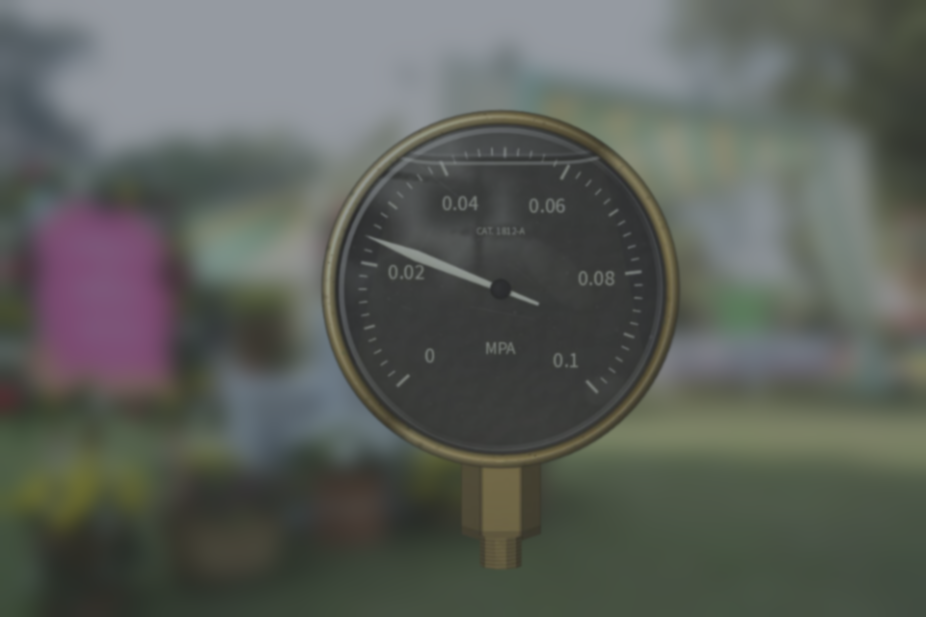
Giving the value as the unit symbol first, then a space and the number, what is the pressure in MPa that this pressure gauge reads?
MPa 0.024
